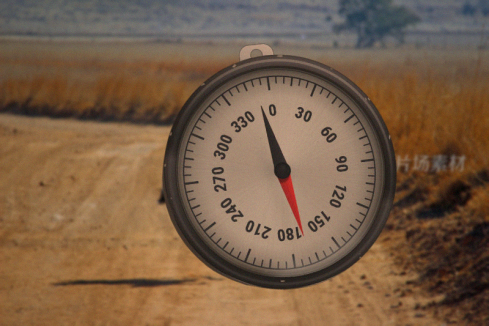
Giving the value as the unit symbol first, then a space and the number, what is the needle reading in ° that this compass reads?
° 170
